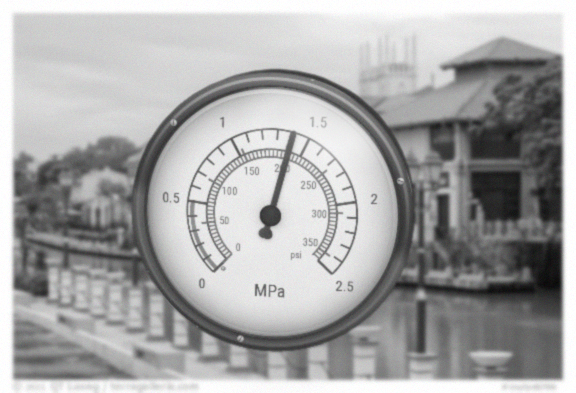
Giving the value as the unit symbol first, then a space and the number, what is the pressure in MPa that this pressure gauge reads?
MPa 1.4
